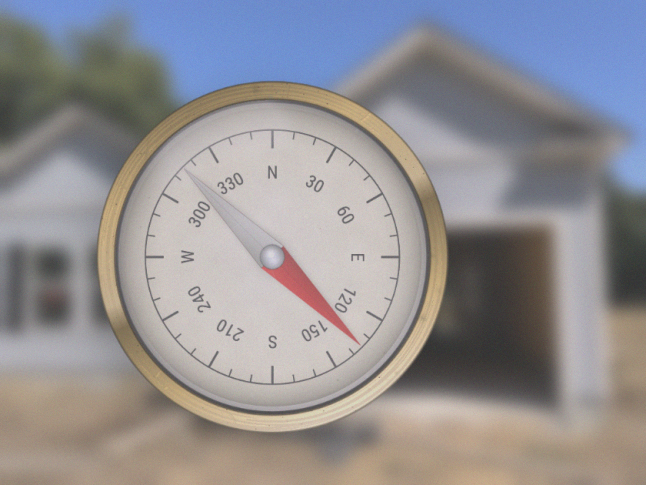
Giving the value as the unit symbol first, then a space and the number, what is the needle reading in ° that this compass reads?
° 135
